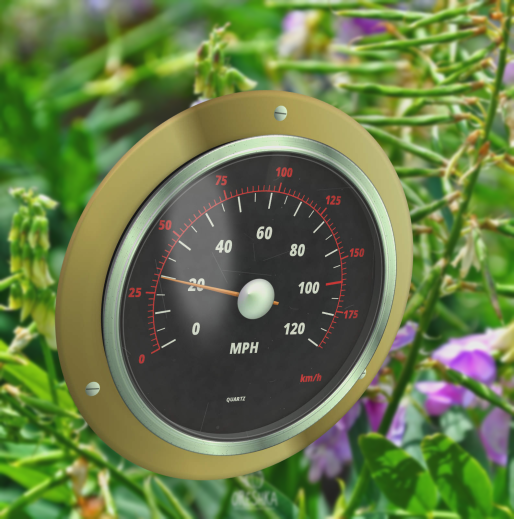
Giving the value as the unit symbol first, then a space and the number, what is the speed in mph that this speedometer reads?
mph 20
